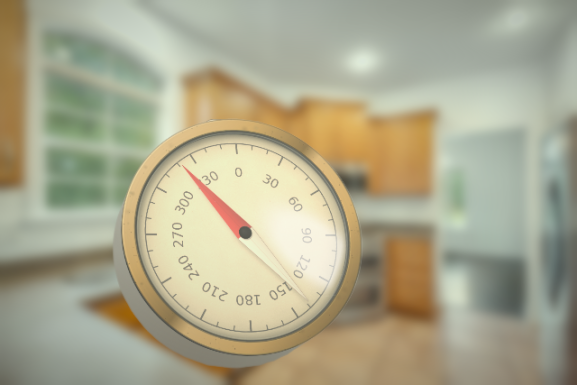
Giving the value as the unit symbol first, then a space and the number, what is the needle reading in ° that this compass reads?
° 320
